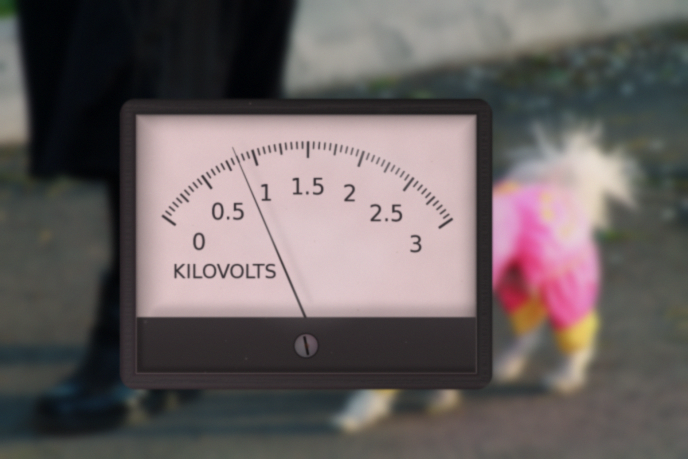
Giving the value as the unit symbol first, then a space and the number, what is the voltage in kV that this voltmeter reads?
kV 0.85
